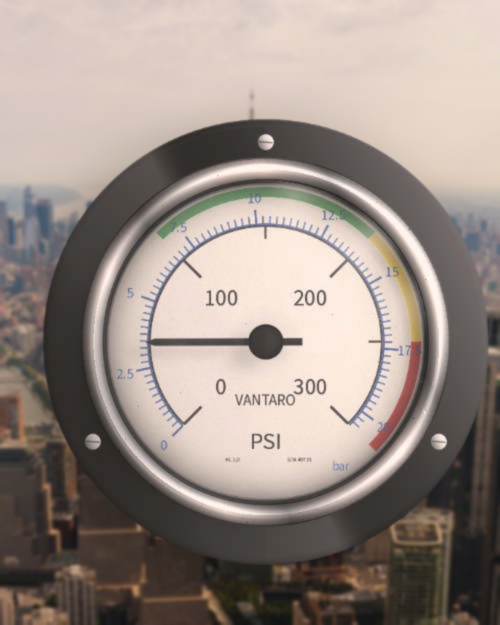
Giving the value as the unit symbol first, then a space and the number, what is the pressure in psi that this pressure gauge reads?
psi 50
